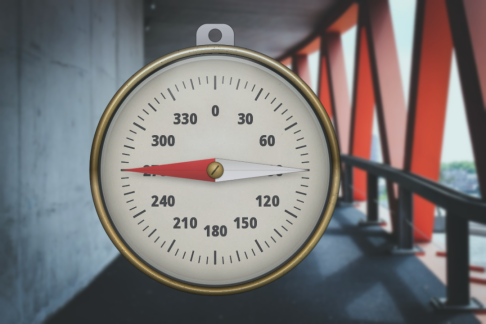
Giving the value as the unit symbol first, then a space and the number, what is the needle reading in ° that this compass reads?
° 270
